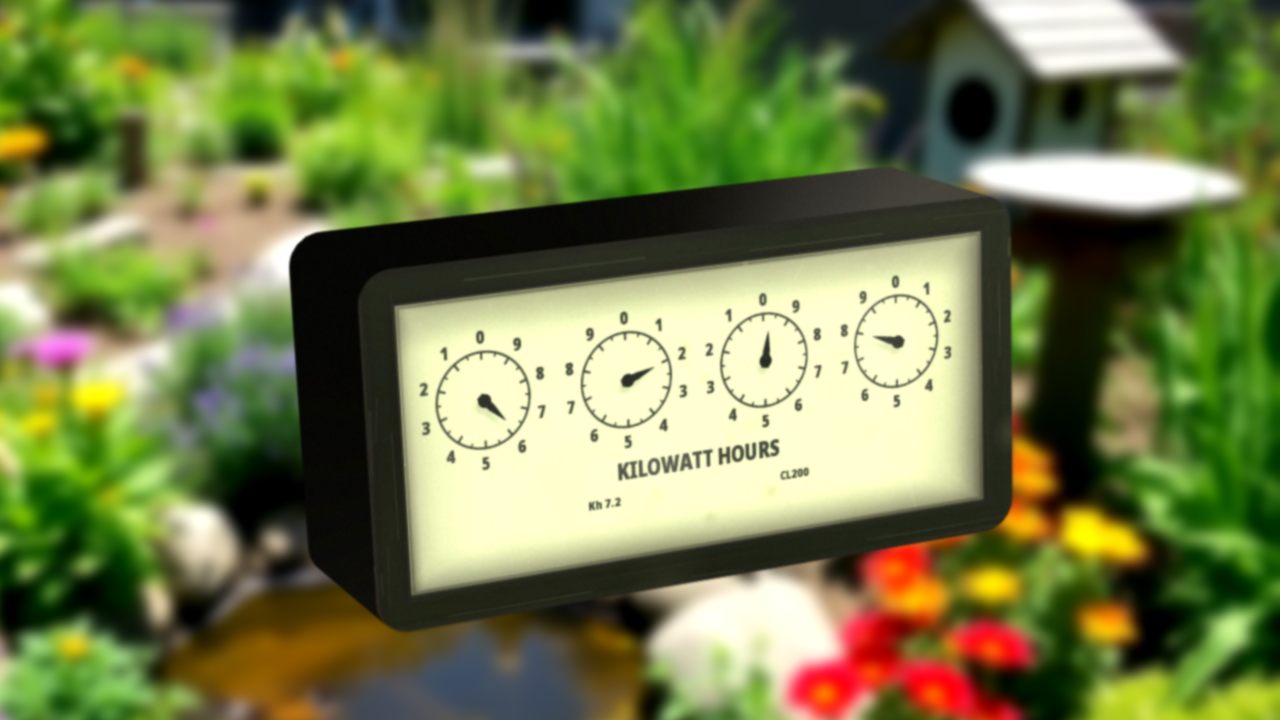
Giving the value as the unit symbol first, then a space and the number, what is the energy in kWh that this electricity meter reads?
kWh 6198
